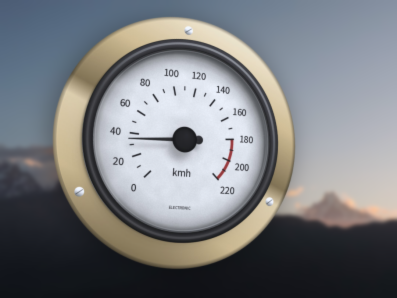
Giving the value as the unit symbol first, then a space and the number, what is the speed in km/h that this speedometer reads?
km/h 35
